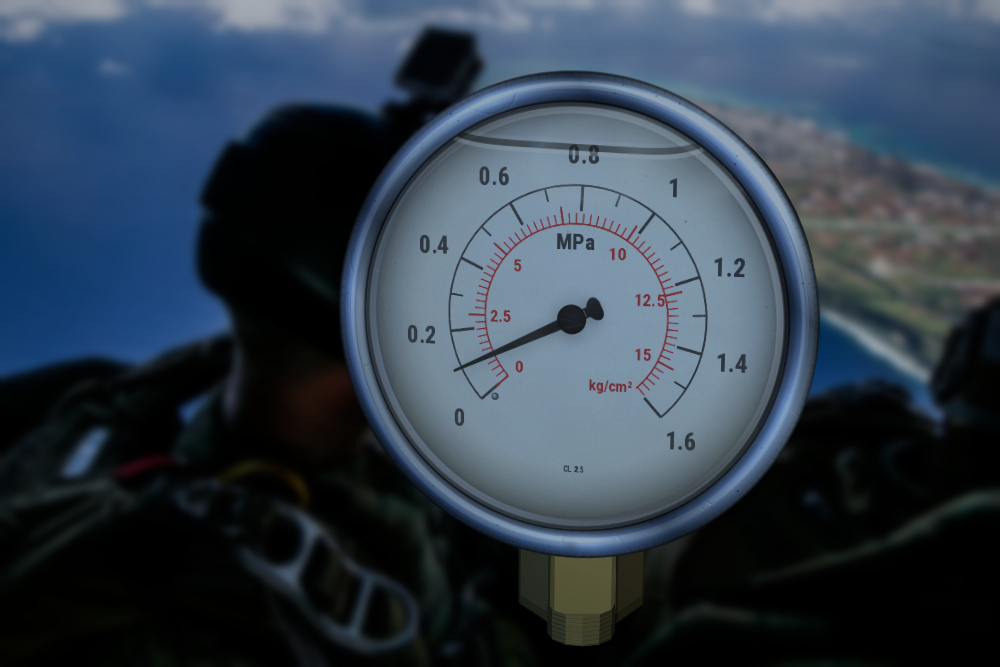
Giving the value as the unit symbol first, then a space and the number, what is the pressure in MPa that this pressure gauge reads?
MPa 0.1
